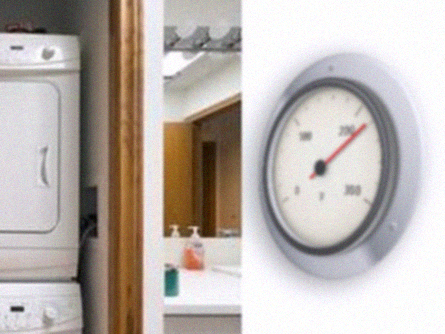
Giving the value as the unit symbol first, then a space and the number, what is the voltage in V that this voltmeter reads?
V 220
